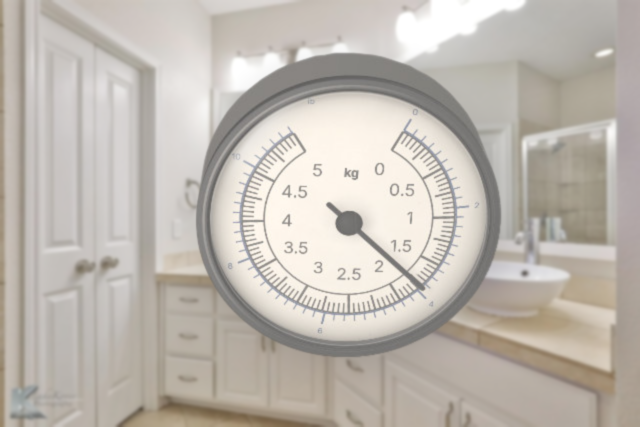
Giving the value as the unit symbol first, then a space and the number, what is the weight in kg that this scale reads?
kg 1.75
